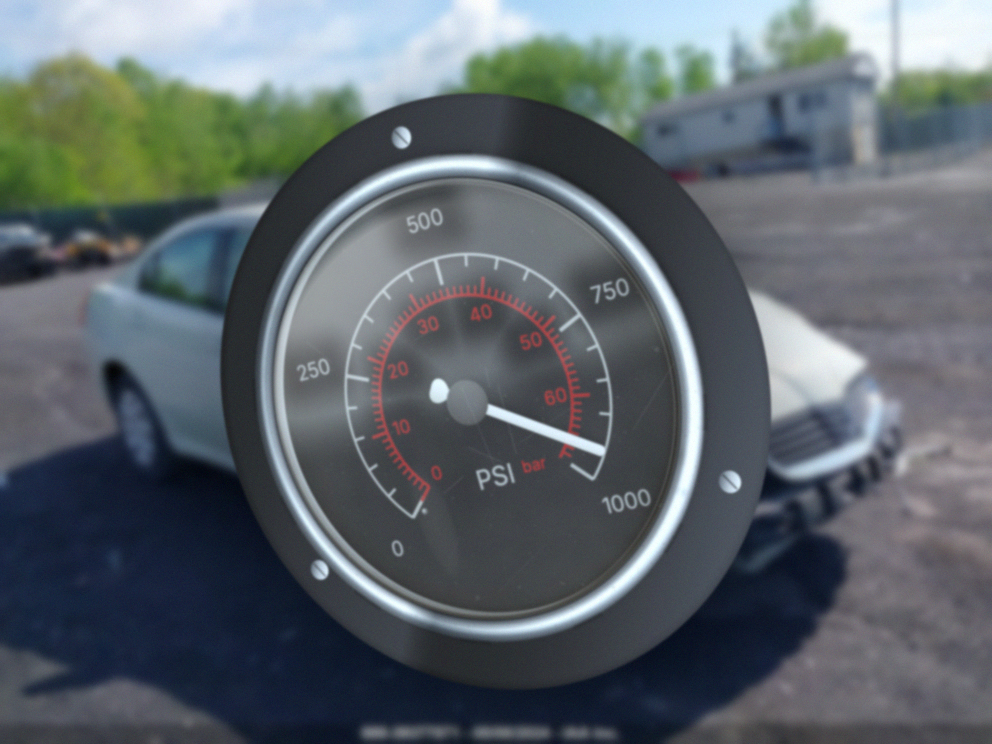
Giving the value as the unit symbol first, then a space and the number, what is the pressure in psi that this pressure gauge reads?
psi 950
